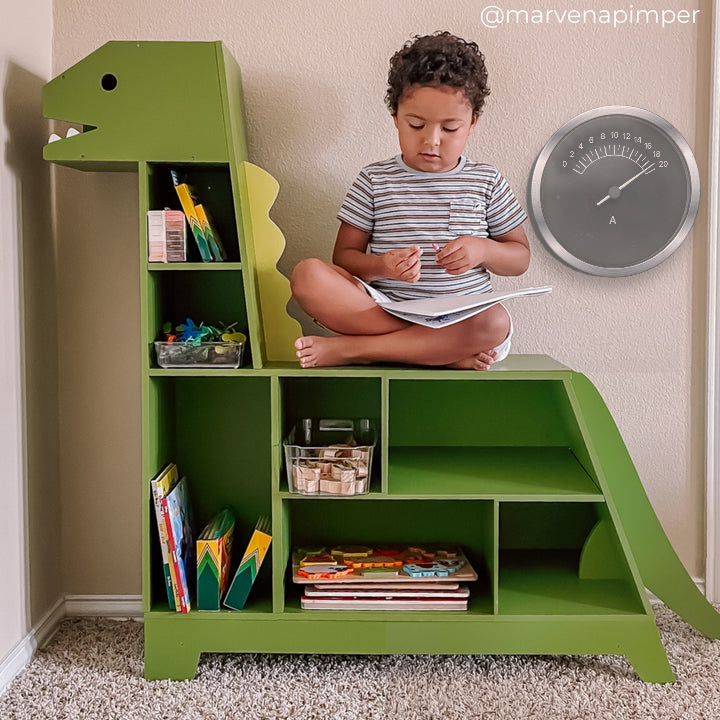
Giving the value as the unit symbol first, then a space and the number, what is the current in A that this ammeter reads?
A 19
